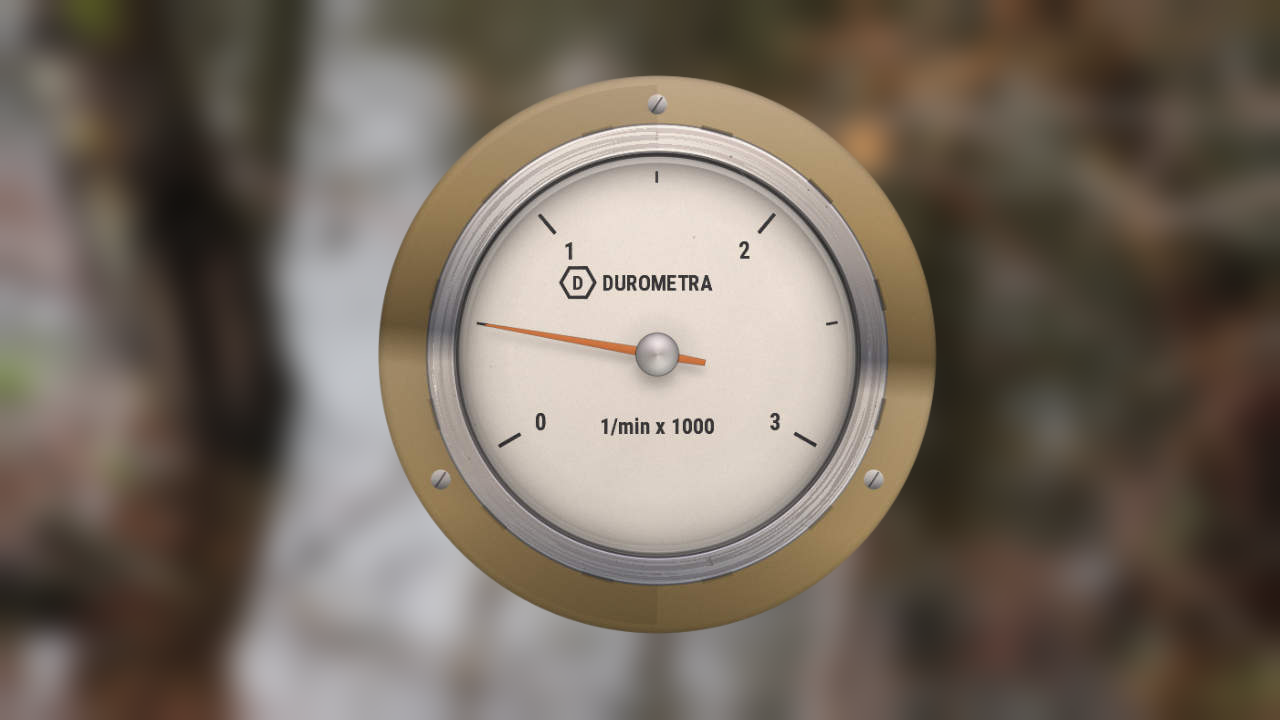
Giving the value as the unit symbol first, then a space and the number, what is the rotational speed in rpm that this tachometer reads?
rpm 500
